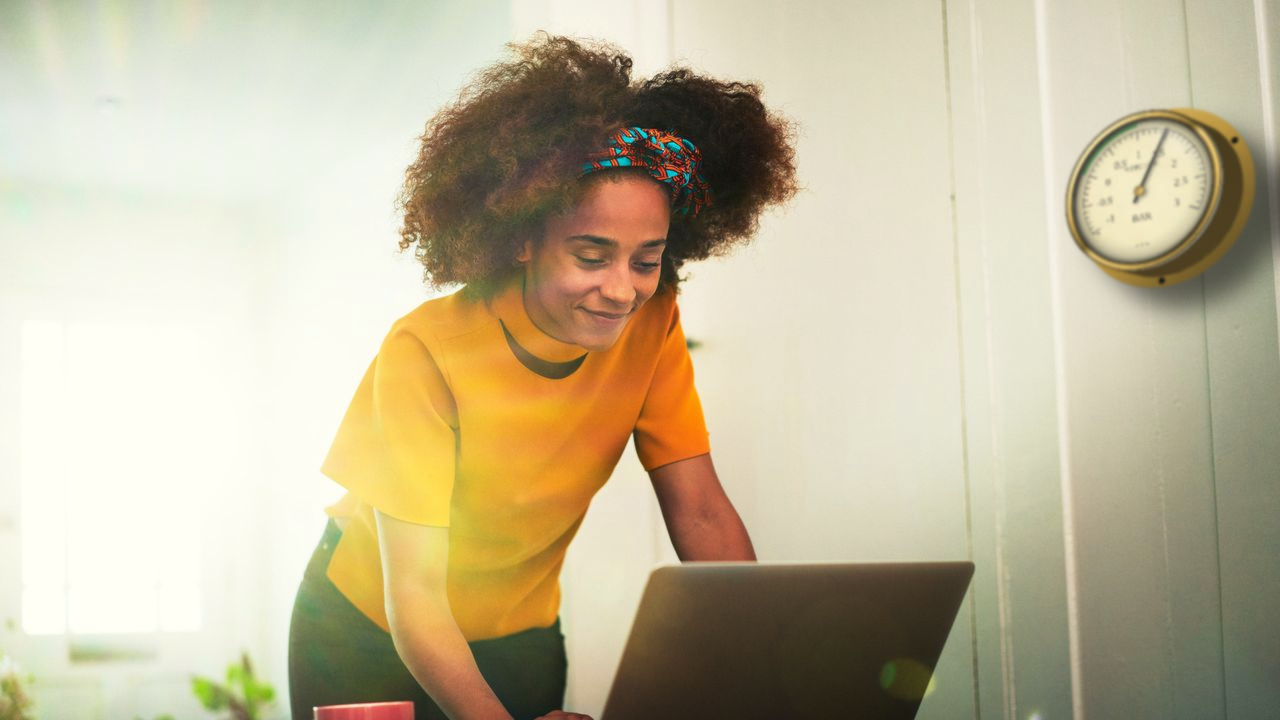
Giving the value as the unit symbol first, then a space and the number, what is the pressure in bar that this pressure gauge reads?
bar 1.5
